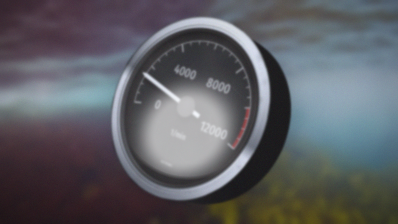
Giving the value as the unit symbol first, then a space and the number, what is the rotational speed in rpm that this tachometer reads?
rpm 1500
